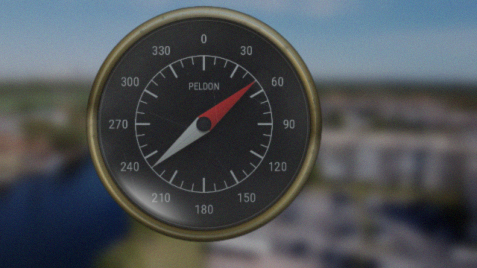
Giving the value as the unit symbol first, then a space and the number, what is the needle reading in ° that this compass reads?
° 50
